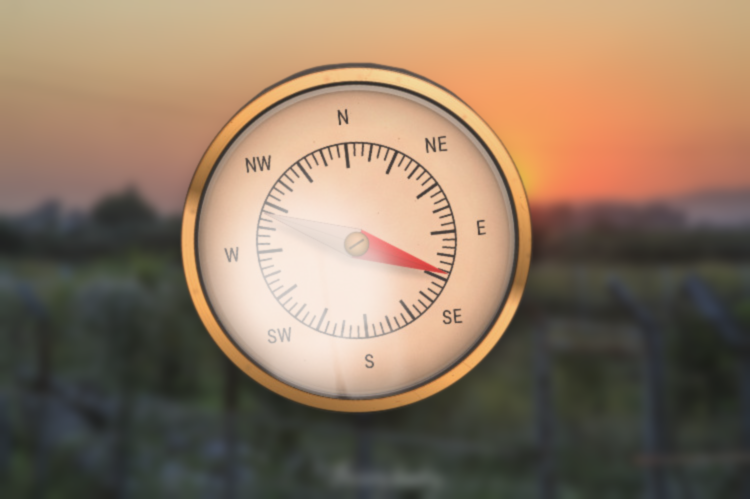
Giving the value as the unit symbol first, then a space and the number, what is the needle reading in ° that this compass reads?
° 115
